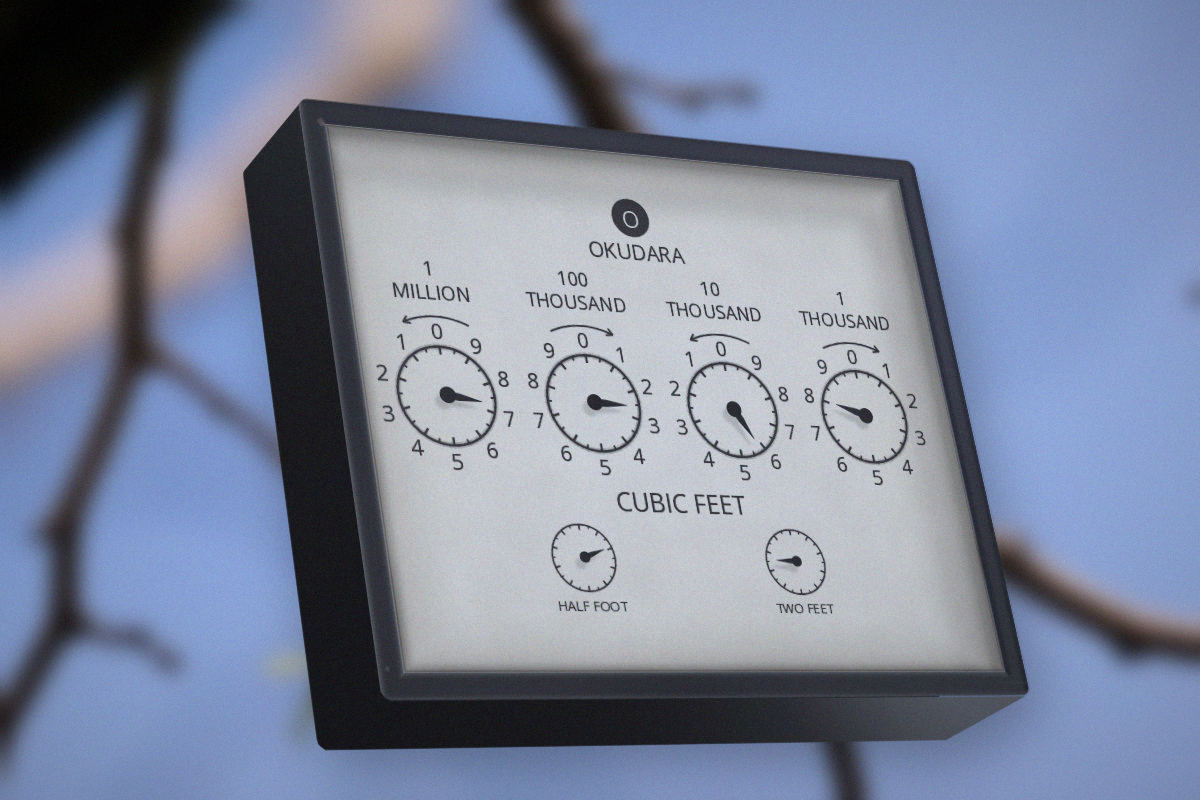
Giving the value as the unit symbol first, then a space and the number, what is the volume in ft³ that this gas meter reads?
ft³ 725800
